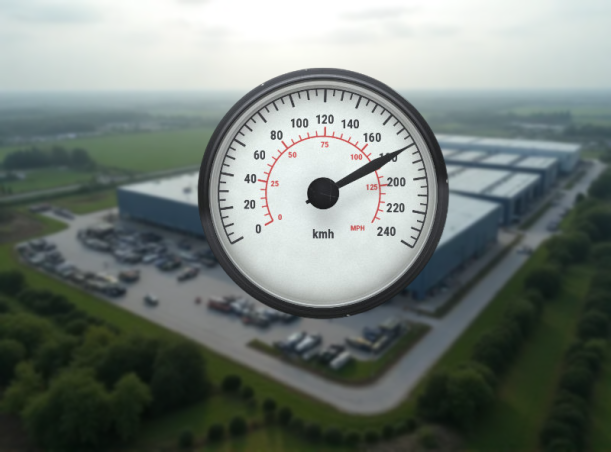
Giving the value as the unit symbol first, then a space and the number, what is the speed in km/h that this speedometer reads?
km/h 180
